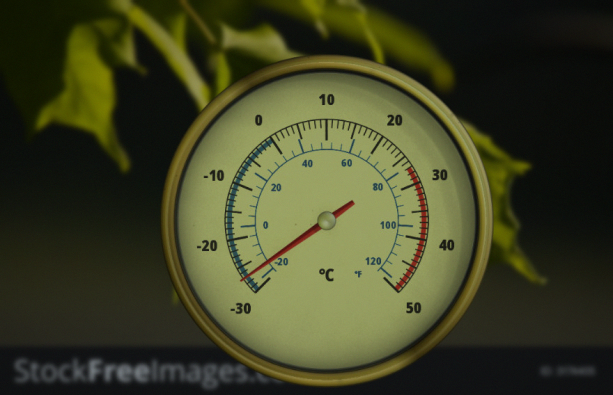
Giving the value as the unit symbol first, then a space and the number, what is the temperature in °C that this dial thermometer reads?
°C -27
